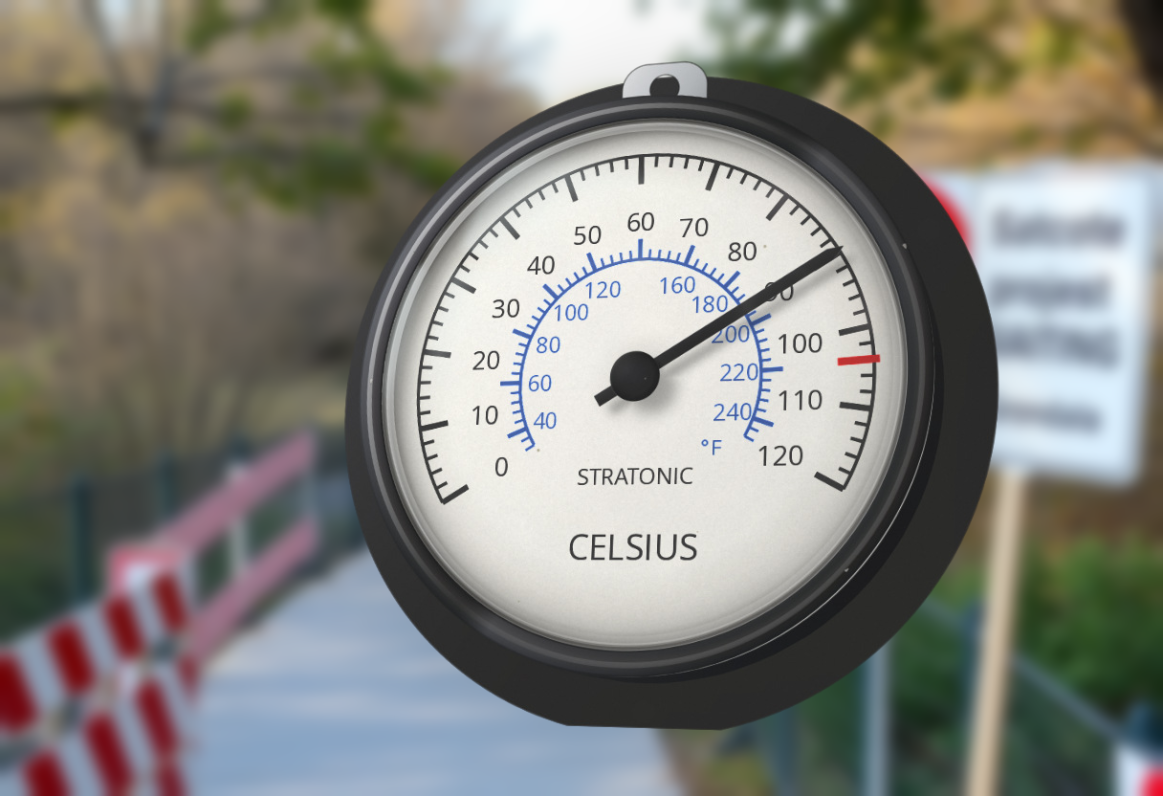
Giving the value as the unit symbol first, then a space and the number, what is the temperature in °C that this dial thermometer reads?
°C 90
